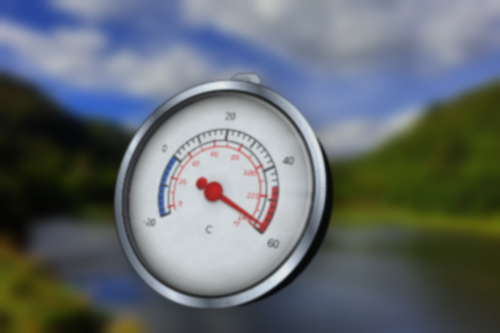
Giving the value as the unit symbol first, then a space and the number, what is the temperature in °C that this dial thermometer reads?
°C 58
